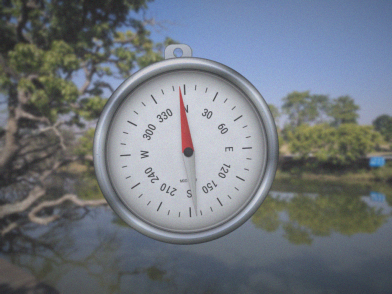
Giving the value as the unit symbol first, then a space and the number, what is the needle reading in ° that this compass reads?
° 355
